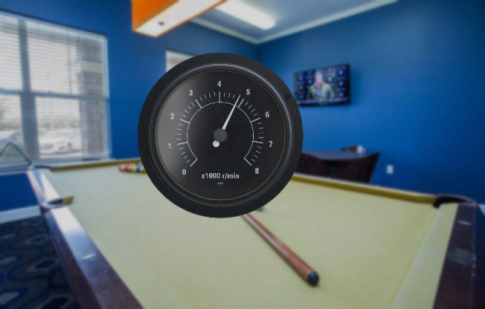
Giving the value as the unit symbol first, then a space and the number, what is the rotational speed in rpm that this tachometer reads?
rpm 4800
